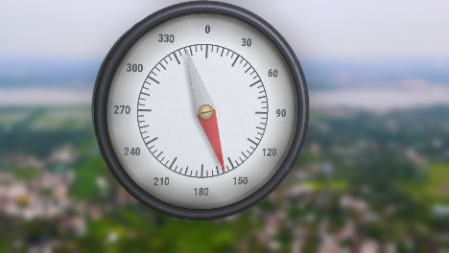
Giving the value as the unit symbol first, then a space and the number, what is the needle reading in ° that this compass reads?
° 160
